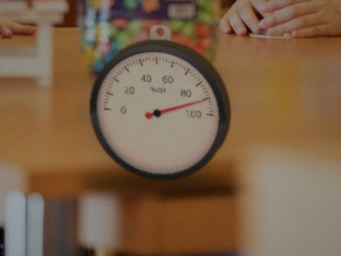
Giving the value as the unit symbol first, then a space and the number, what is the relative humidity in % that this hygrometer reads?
% 90
